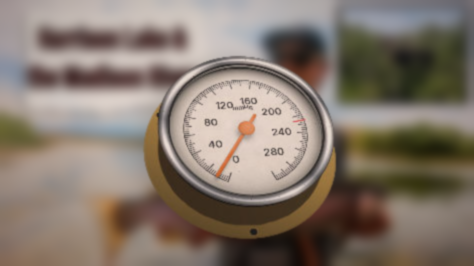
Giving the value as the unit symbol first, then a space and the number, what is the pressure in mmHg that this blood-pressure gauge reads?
mmHg 10
